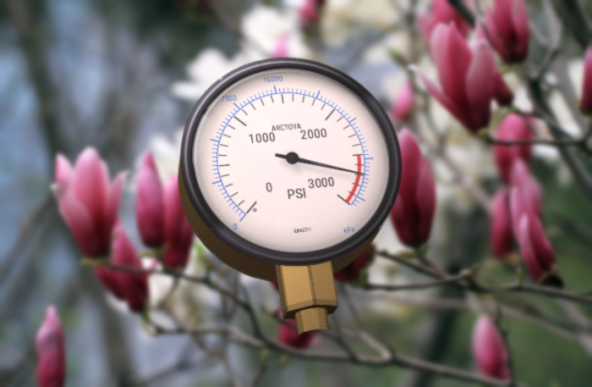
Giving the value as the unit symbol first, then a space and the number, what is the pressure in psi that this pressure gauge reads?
psi 2700
